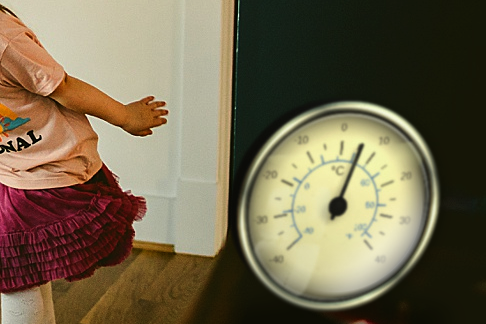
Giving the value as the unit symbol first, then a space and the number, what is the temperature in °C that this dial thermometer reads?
°C 5
